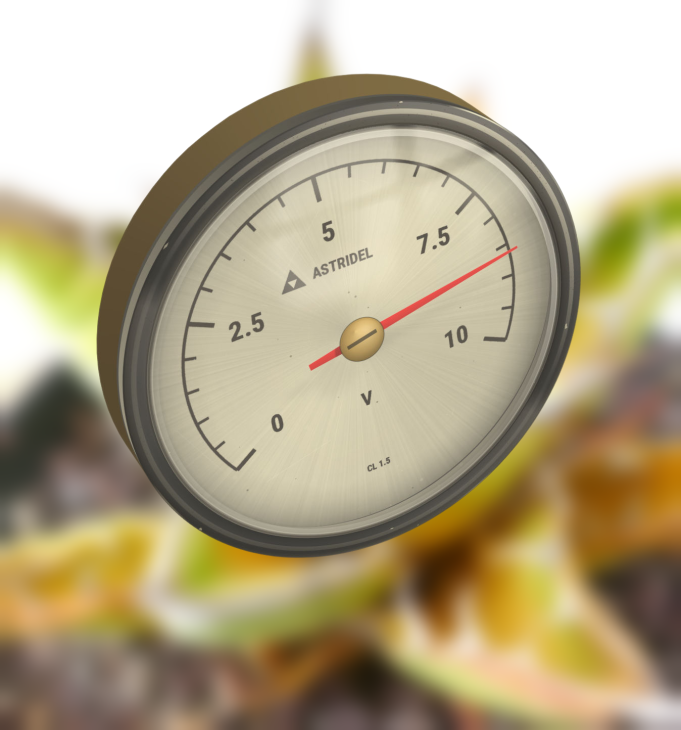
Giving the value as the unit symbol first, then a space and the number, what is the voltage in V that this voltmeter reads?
V 8.5
